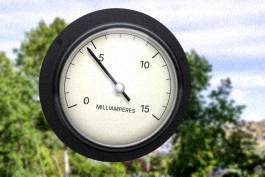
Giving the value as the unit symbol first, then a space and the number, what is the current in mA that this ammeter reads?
mA 4.5
